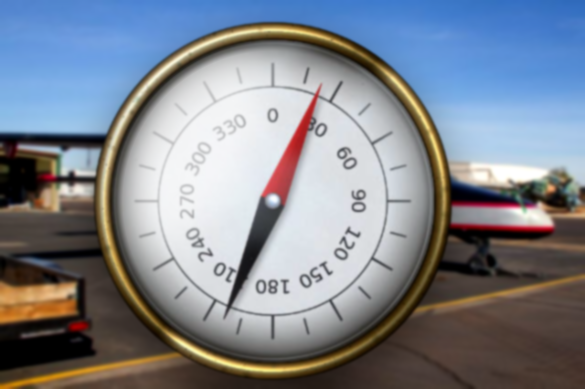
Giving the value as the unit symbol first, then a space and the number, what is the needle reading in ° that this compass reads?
° 22.5
